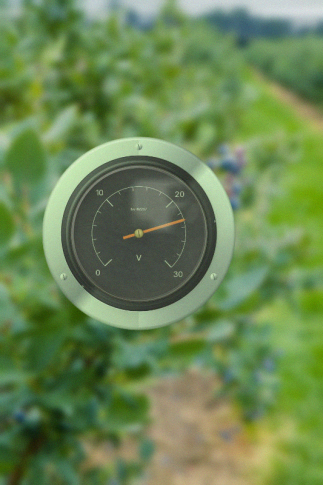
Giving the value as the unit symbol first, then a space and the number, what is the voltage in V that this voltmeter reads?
V 23
